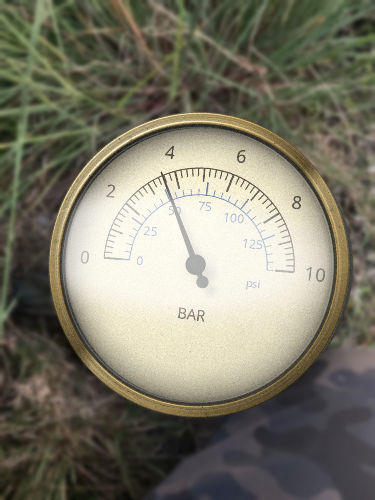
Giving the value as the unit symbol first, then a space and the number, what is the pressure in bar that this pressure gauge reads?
bar 3.6
